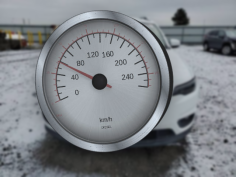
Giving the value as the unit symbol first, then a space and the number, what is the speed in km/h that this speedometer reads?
km/h 60
